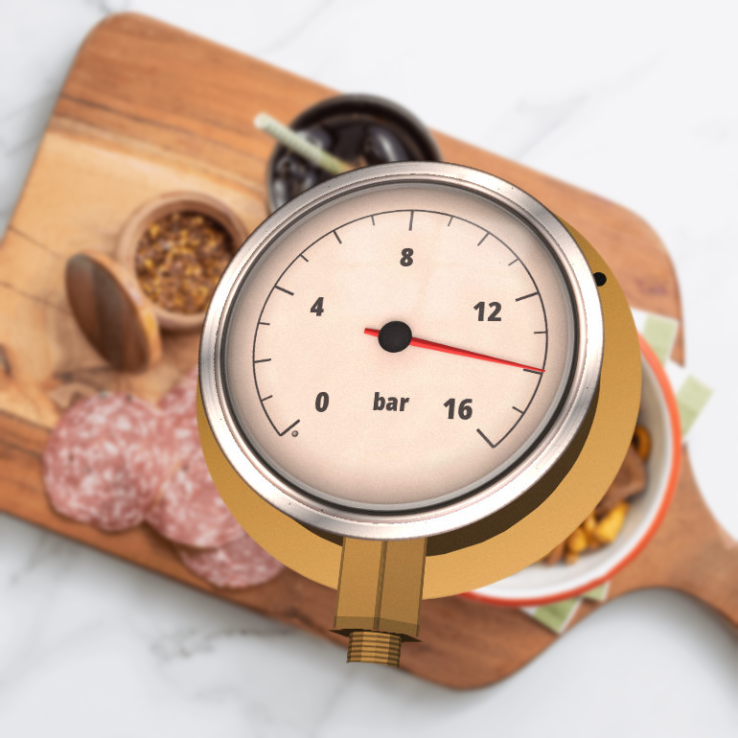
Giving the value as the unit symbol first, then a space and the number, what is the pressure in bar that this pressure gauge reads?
bar 14
